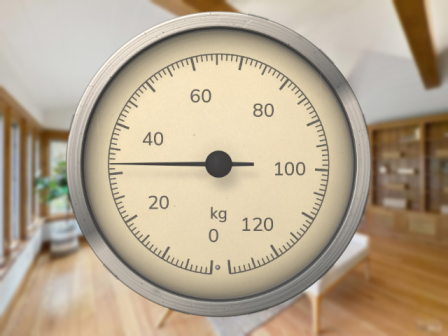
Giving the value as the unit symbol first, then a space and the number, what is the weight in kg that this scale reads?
kg 32
